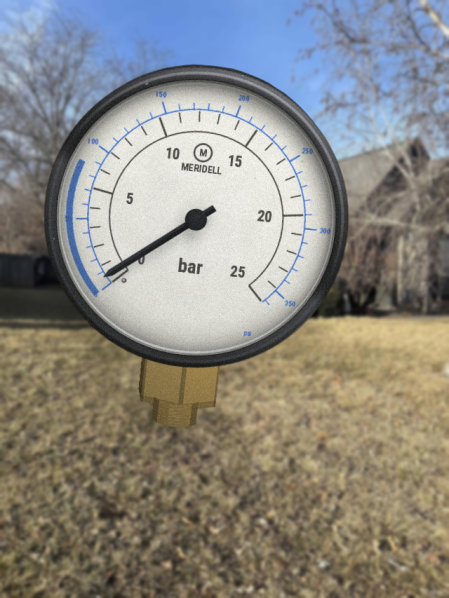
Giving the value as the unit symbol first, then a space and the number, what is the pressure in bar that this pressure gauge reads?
bar 0.5
